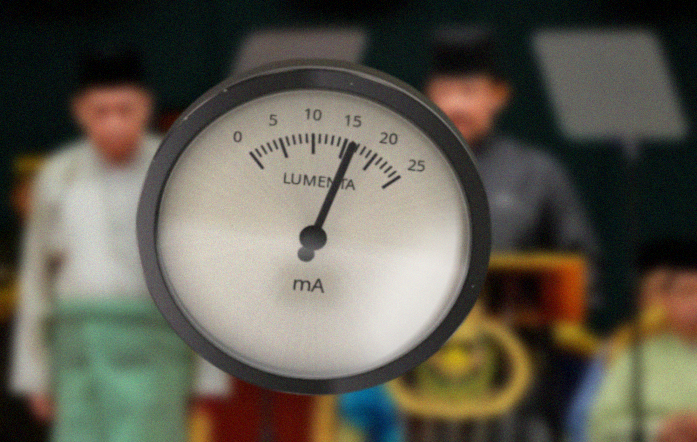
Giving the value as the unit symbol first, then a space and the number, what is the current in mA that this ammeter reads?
mA 16
